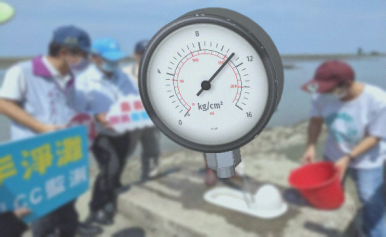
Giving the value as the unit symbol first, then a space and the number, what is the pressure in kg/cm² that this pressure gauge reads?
kg/cm² 11
